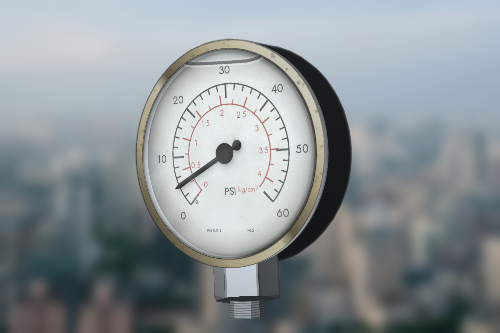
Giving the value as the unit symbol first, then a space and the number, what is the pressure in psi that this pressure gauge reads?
psi 4
